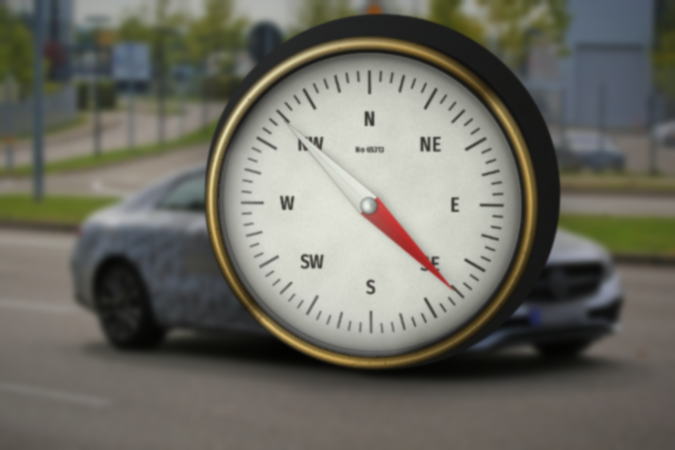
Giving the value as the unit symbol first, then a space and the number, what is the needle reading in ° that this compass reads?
° 135
